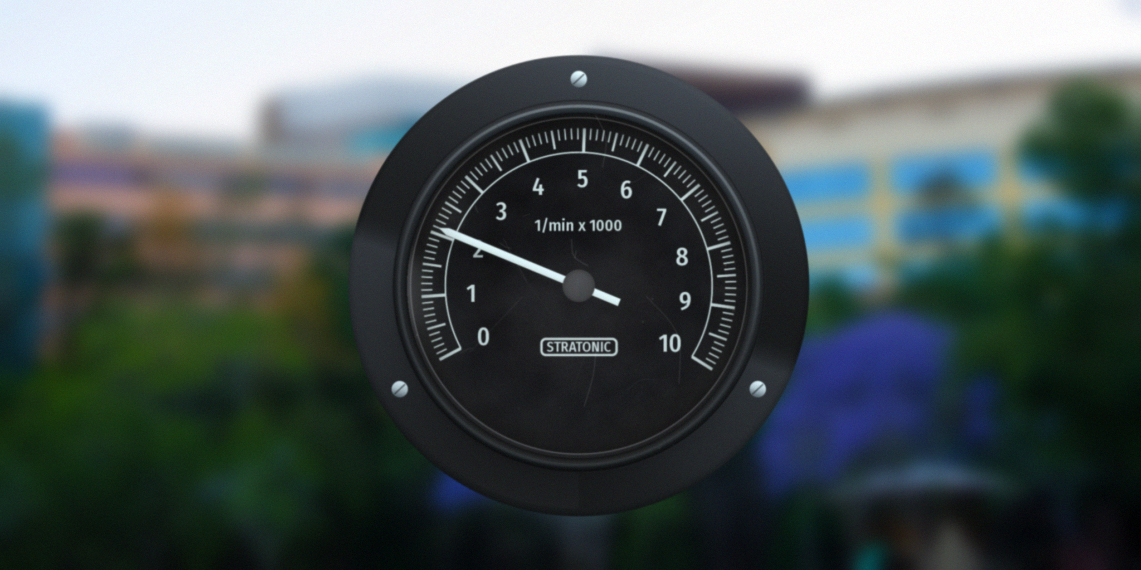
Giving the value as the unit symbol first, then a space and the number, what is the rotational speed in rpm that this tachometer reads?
rpm 2100
